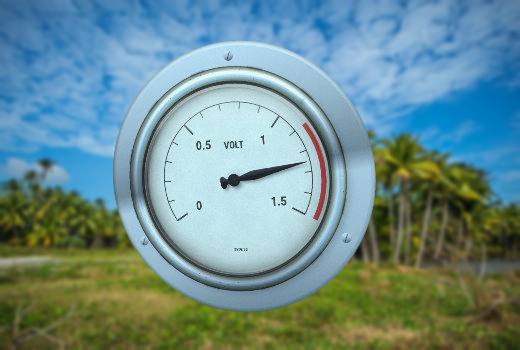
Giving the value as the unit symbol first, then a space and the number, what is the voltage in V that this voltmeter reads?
V 1.25
